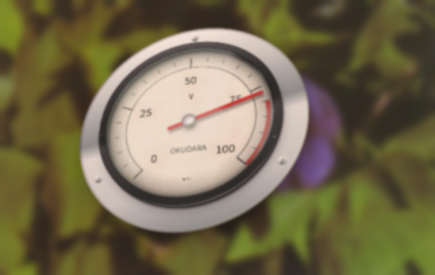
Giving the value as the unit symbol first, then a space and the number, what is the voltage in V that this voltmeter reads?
V 77.5
